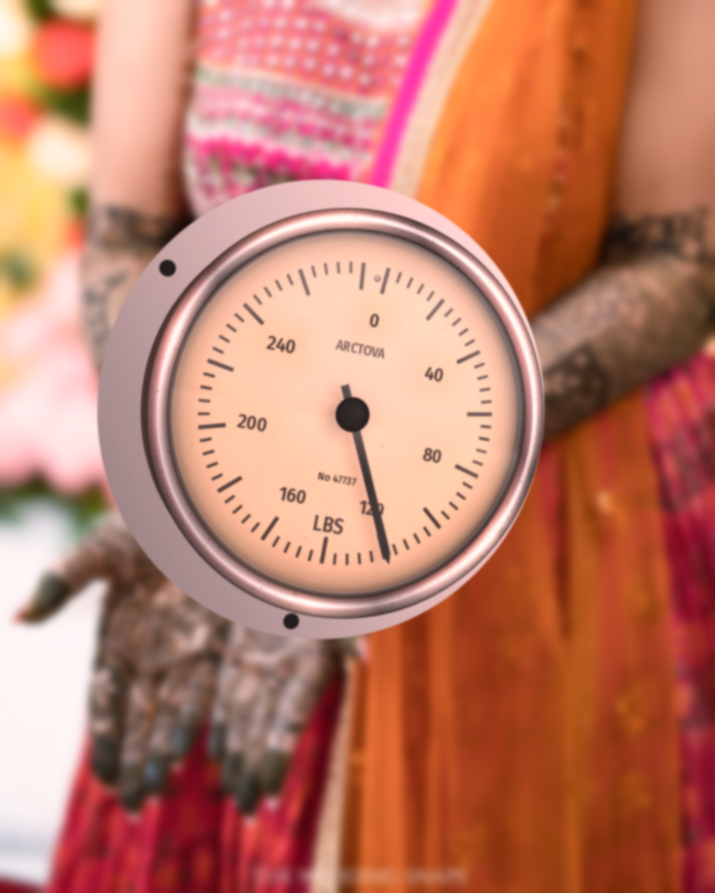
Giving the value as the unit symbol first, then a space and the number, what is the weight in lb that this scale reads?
lb 120
